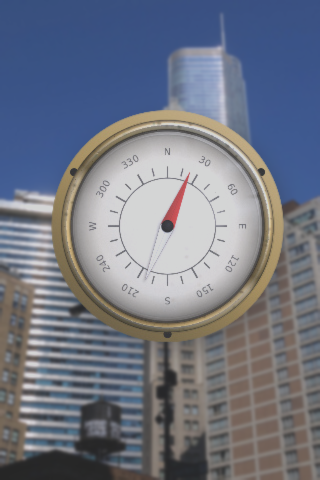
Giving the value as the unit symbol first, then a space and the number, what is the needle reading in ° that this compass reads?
° 22.5
